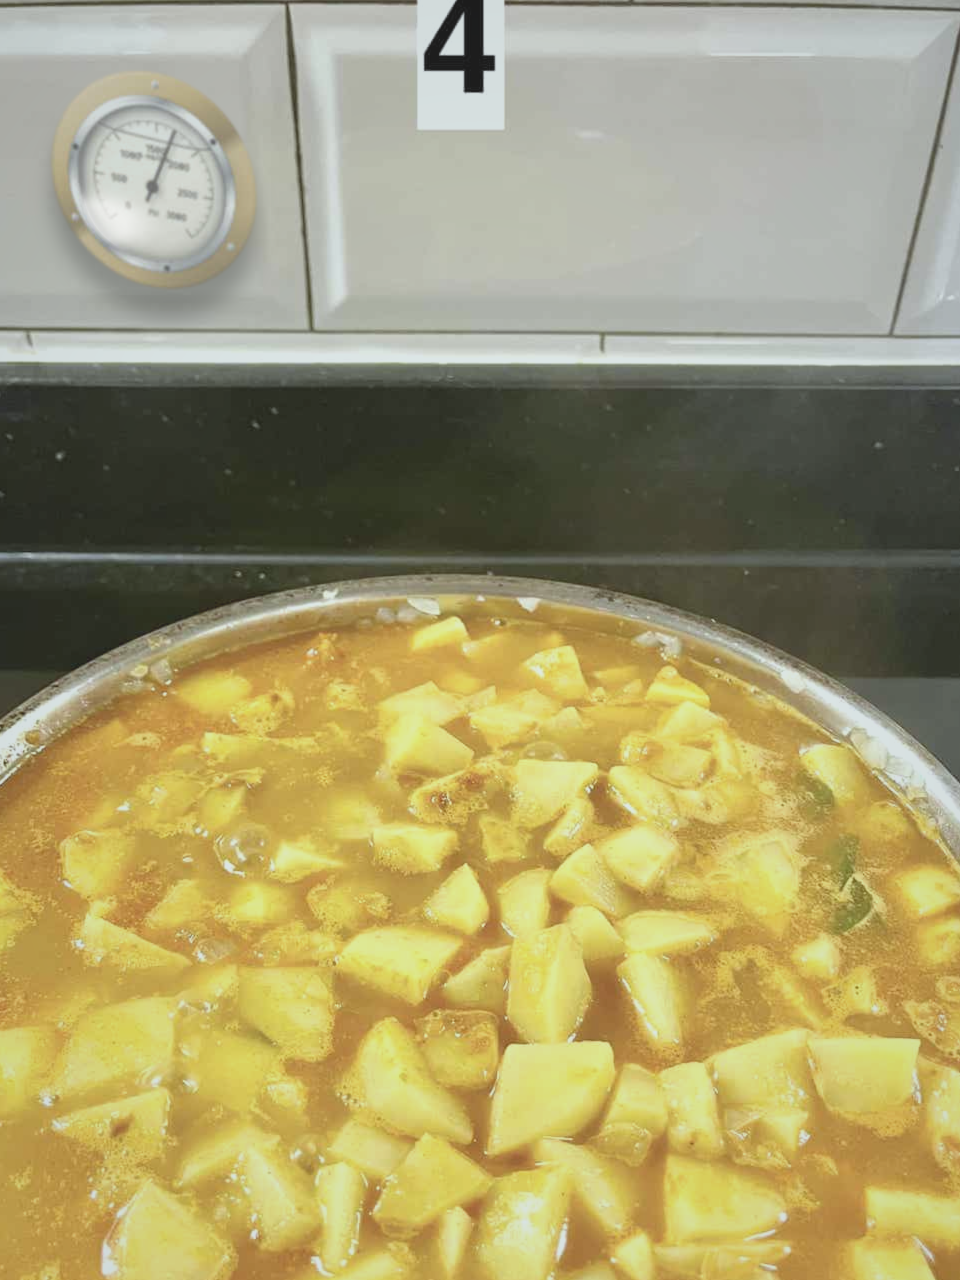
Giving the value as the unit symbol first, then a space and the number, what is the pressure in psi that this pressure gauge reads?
psi 1700
